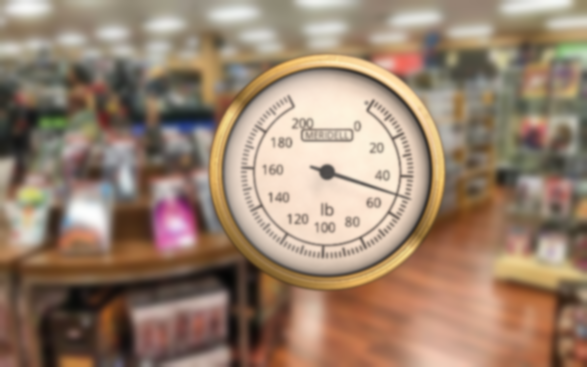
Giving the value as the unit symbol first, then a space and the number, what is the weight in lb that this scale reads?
lb 50
